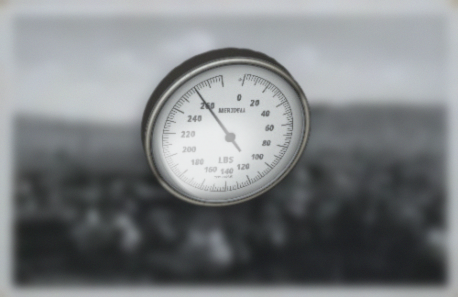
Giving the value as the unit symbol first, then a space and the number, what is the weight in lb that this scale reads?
lb 260
